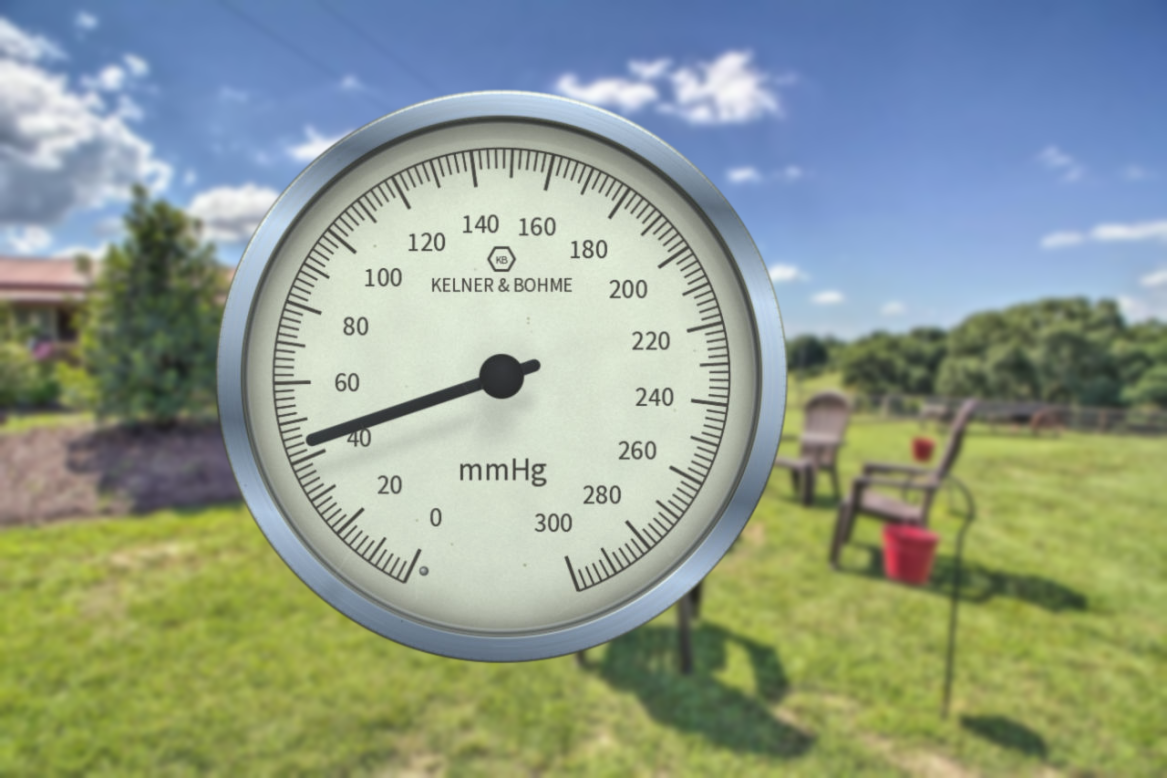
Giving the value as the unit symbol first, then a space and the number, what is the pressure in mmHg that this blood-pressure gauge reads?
mmHg 44
